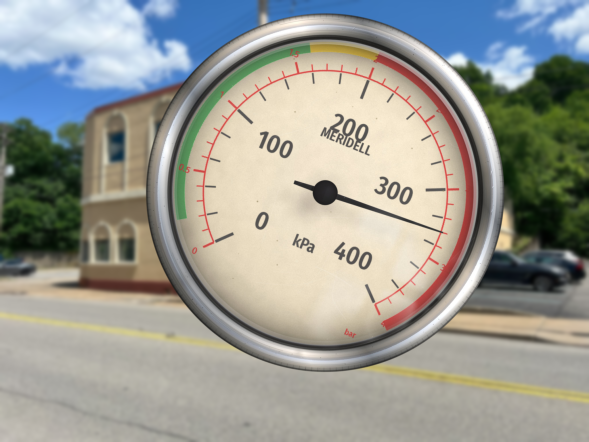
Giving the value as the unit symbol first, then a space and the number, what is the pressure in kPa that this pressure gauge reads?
kPa 330
